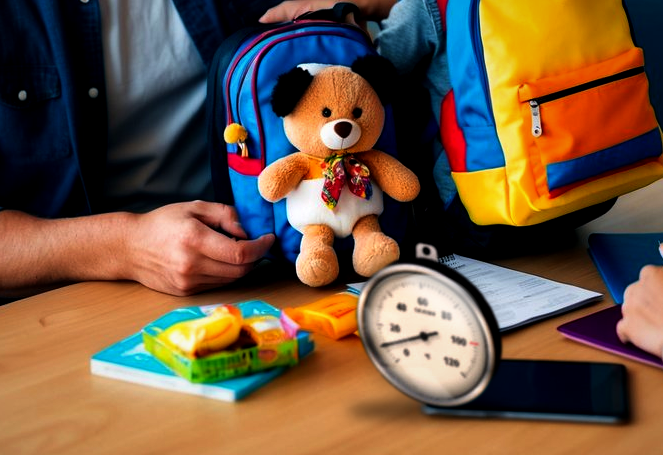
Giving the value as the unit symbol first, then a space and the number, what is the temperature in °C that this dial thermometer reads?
°C 10
